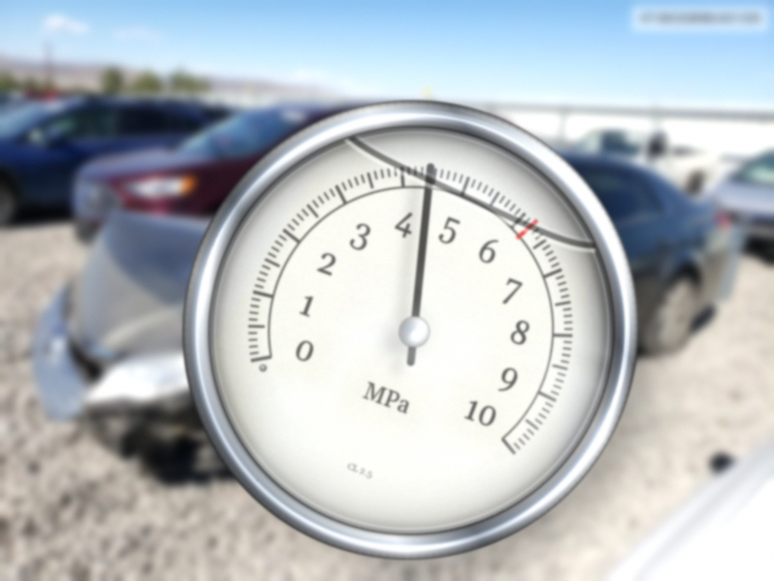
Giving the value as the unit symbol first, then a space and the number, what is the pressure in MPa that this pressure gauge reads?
MPa 4.4
